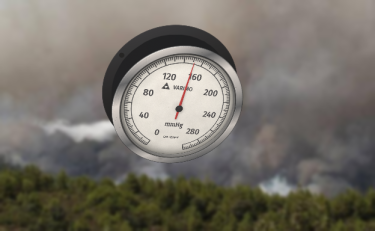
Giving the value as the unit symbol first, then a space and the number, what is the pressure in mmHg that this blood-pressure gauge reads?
mmHg 150
